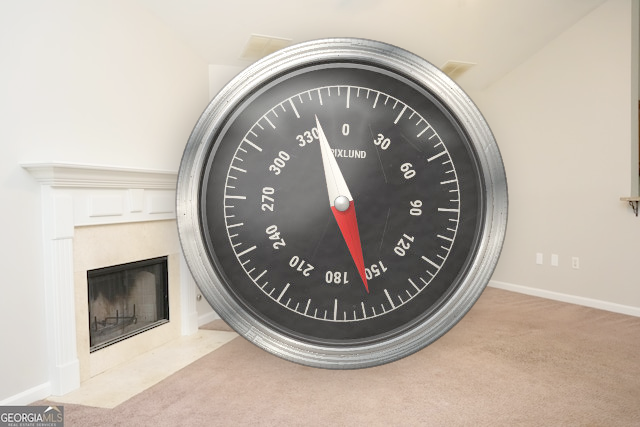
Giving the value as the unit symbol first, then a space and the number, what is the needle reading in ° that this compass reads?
° 160
